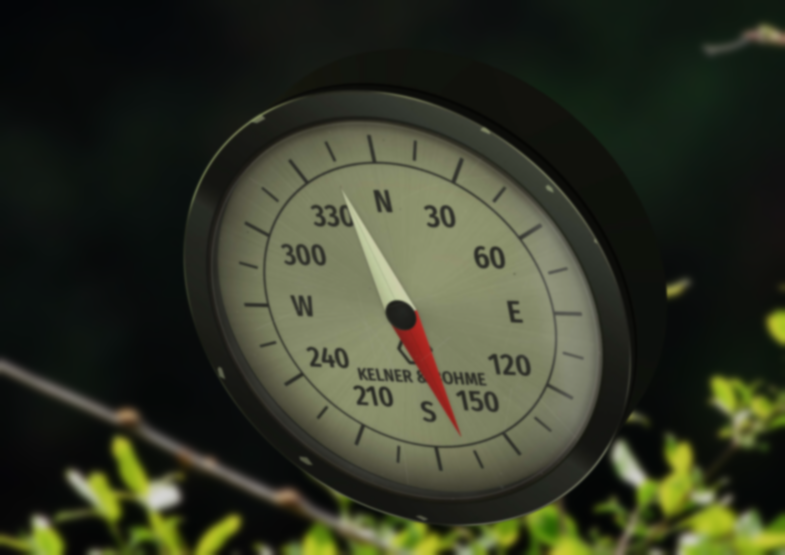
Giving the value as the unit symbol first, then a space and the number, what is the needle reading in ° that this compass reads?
° 165
